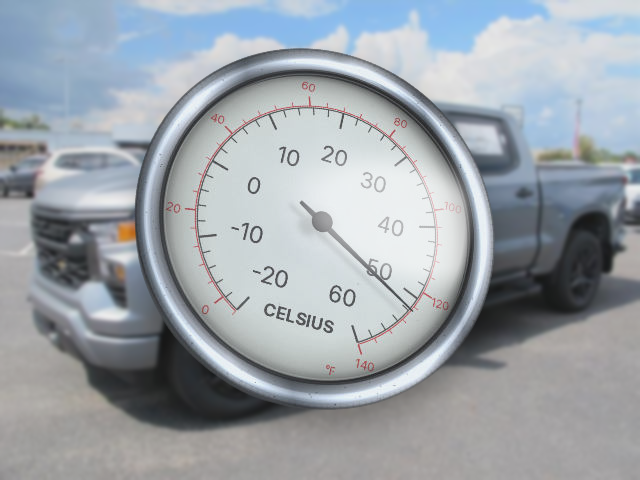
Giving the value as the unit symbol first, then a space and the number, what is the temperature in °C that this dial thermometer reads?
°C 52
